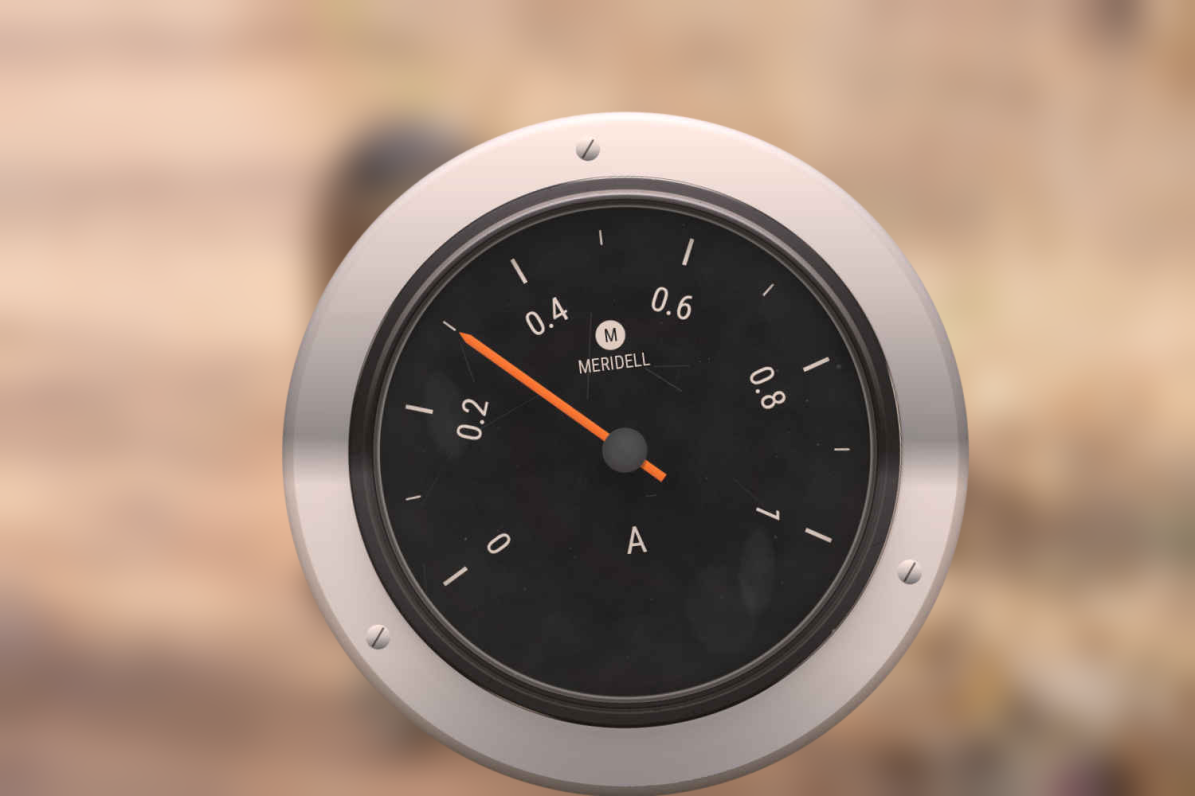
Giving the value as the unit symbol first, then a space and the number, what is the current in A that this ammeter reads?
A 0.3
